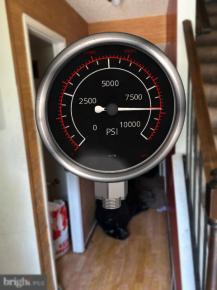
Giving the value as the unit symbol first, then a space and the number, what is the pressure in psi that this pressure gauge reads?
psi 8500
